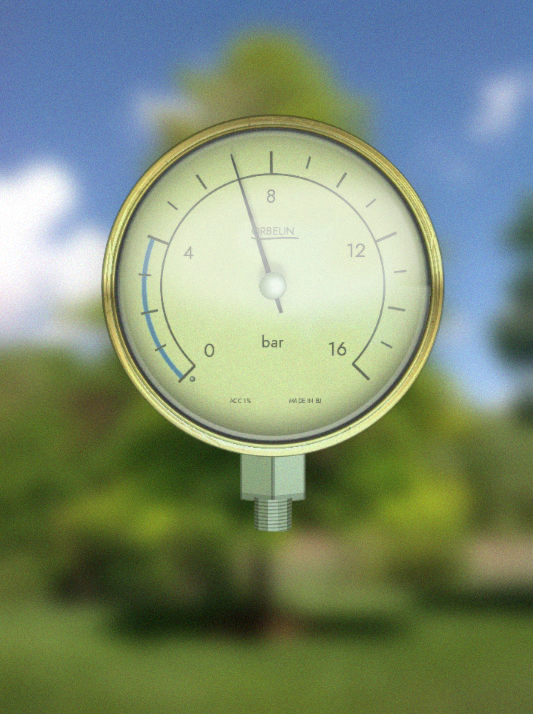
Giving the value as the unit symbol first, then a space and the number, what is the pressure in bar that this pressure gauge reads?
bar 7
